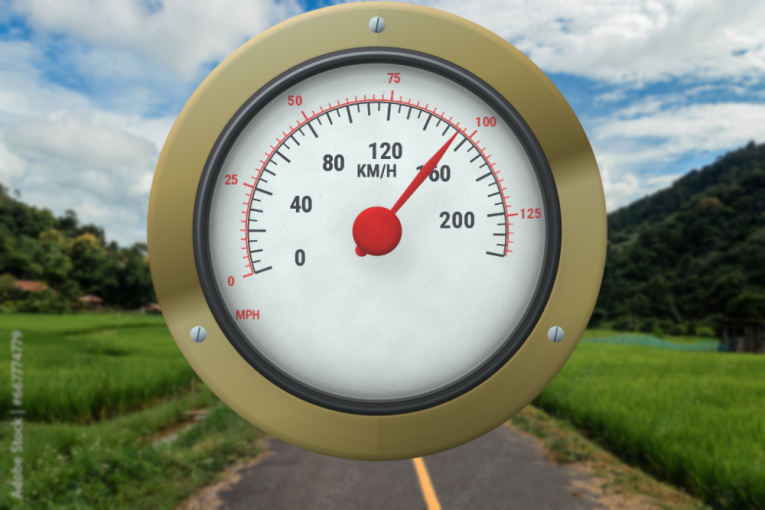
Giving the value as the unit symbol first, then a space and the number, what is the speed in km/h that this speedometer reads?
km/h 155
